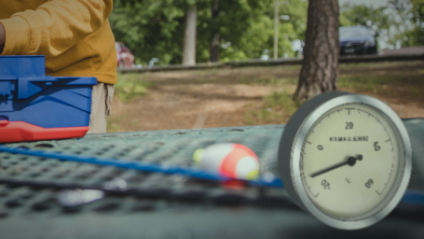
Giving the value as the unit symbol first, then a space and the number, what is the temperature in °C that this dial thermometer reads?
°C -12
